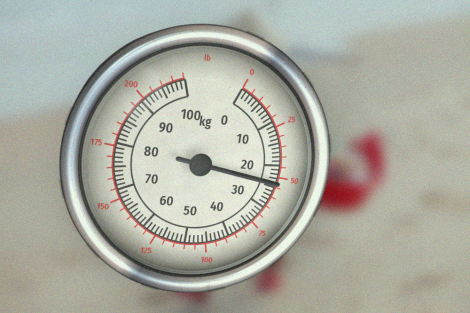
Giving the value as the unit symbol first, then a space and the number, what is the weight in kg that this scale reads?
kg 24
